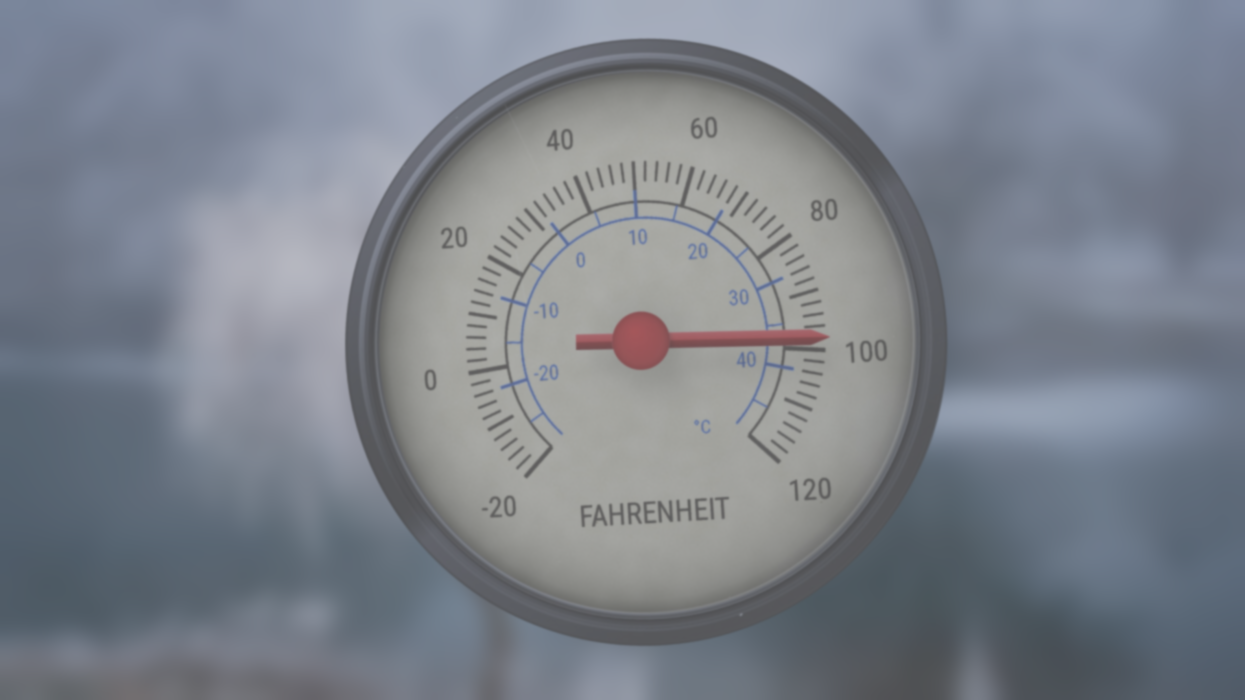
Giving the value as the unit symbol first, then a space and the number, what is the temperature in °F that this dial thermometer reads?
°F 98
